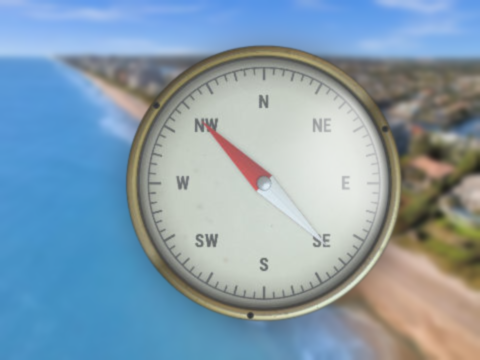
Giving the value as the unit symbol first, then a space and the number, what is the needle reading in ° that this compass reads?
° 315
